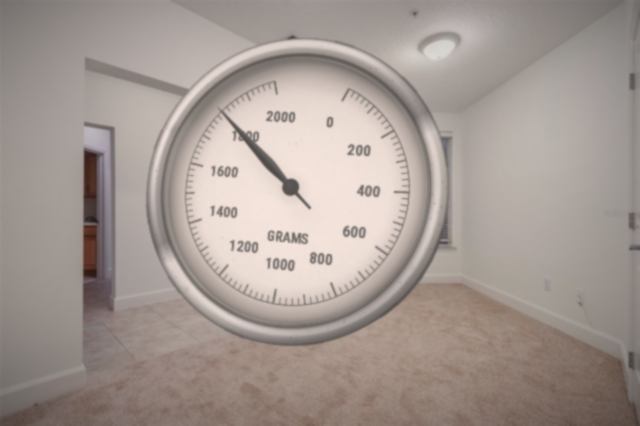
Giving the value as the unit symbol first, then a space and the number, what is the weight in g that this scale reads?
g 1800
